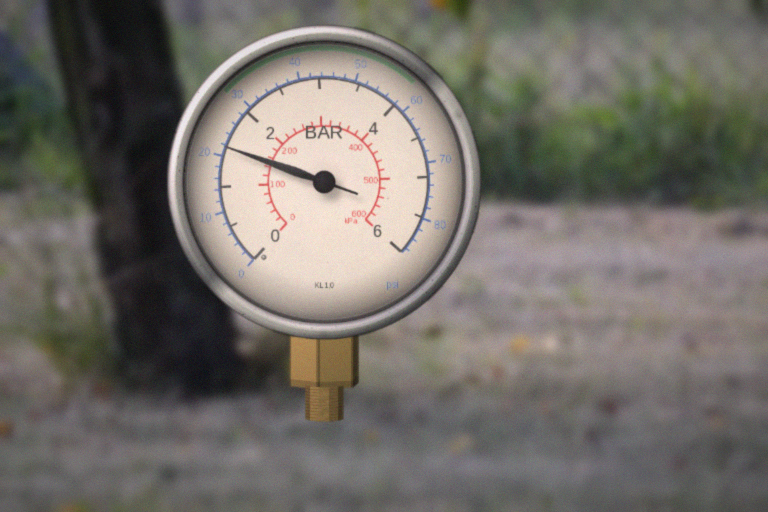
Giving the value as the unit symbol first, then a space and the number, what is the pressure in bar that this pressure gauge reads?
bar 1.5
